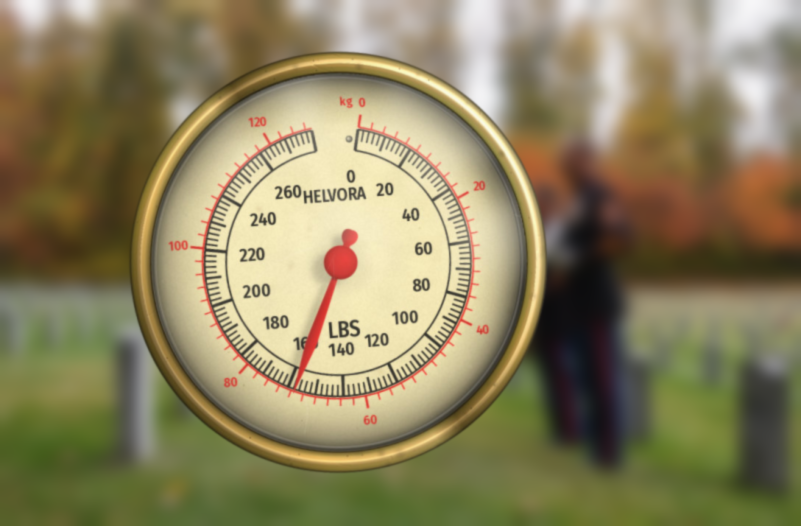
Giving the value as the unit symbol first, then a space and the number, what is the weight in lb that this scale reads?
lb 158
